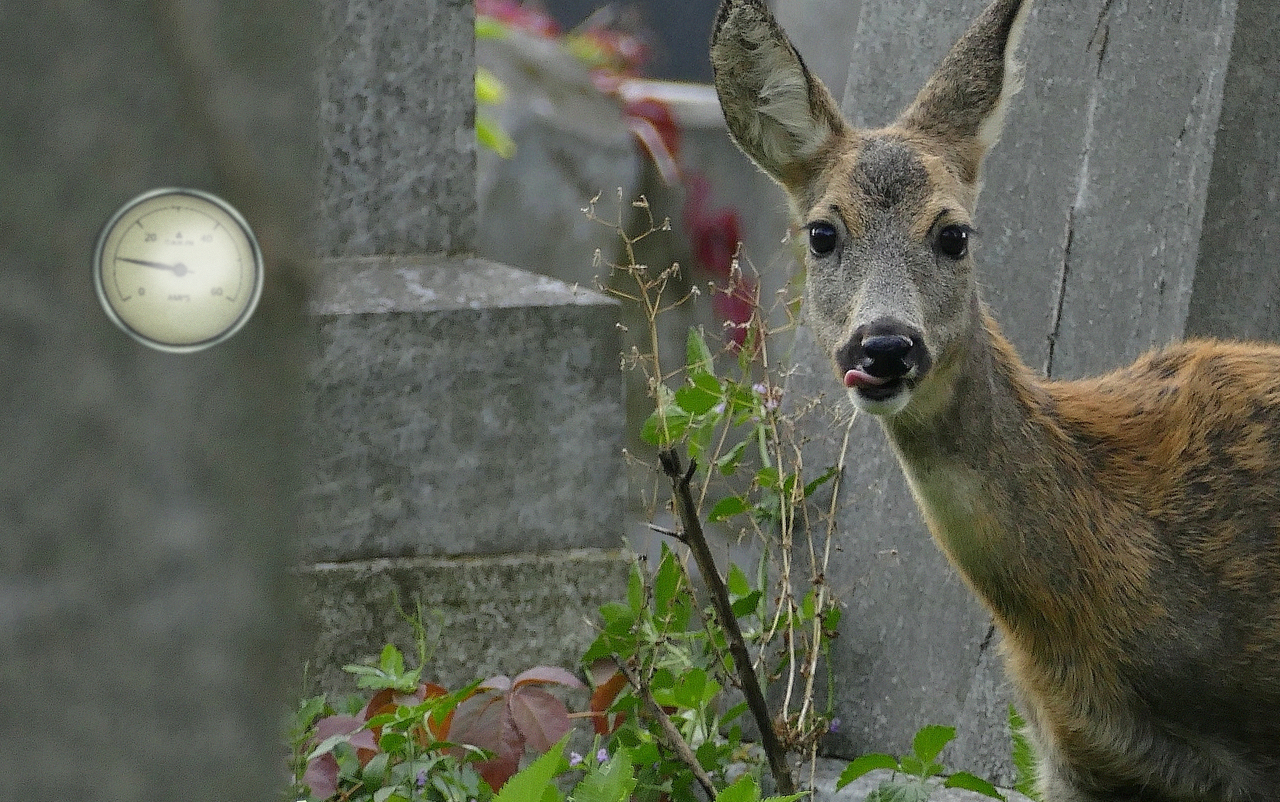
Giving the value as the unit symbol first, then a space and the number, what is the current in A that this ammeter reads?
A 10
